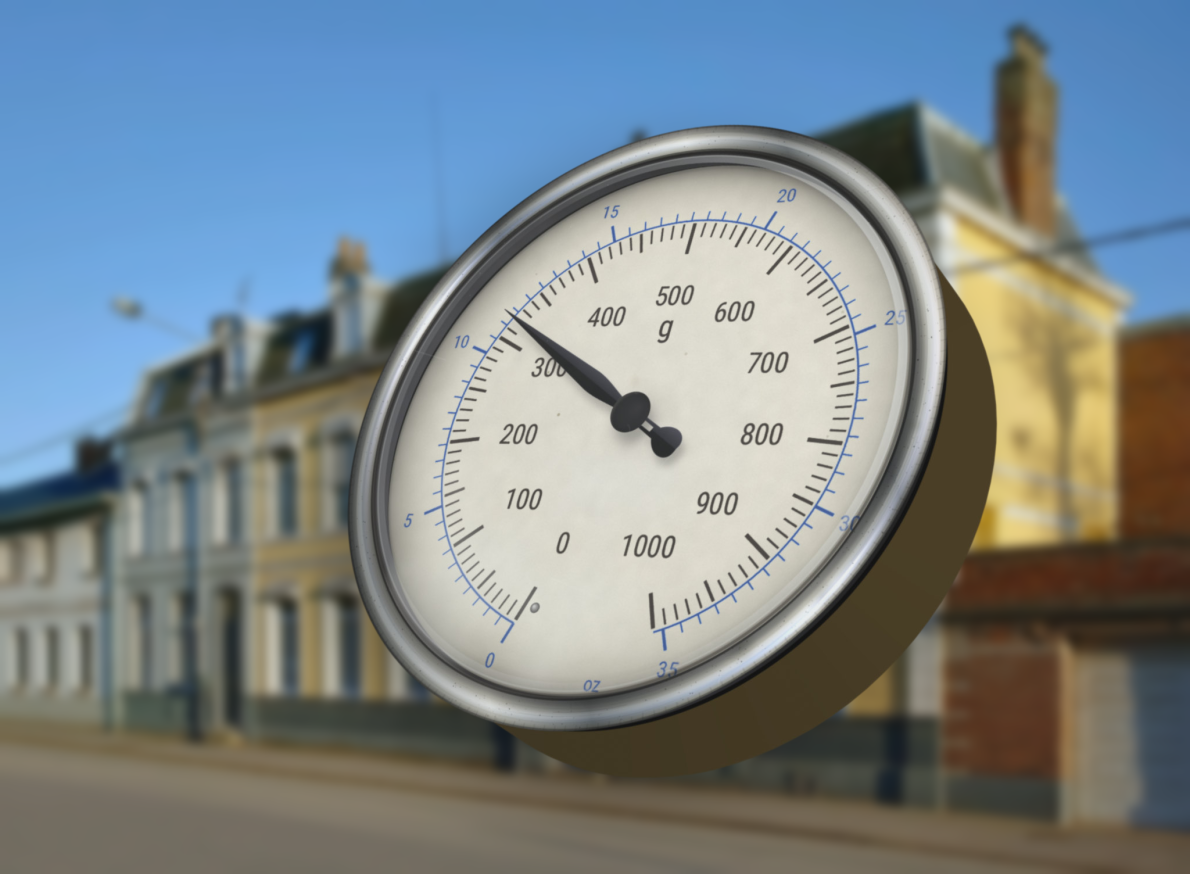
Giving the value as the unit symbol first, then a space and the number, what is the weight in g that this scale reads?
g 320
